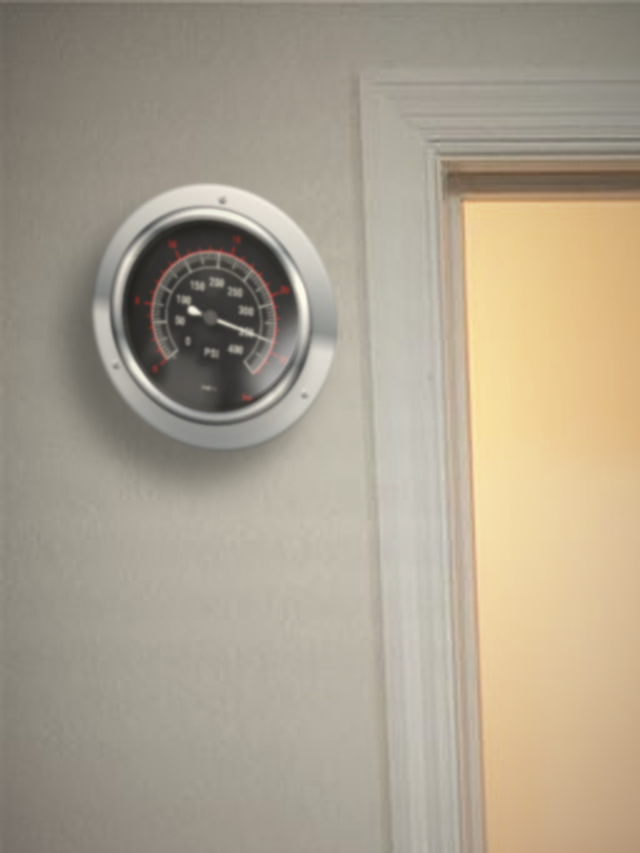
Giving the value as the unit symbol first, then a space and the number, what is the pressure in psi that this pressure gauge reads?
psi 350
